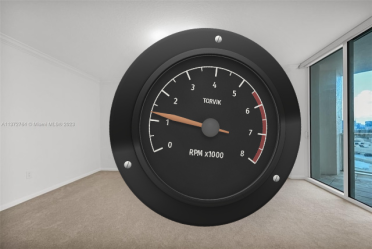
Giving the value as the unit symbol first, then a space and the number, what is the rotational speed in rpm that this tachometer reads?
rpm 1250
